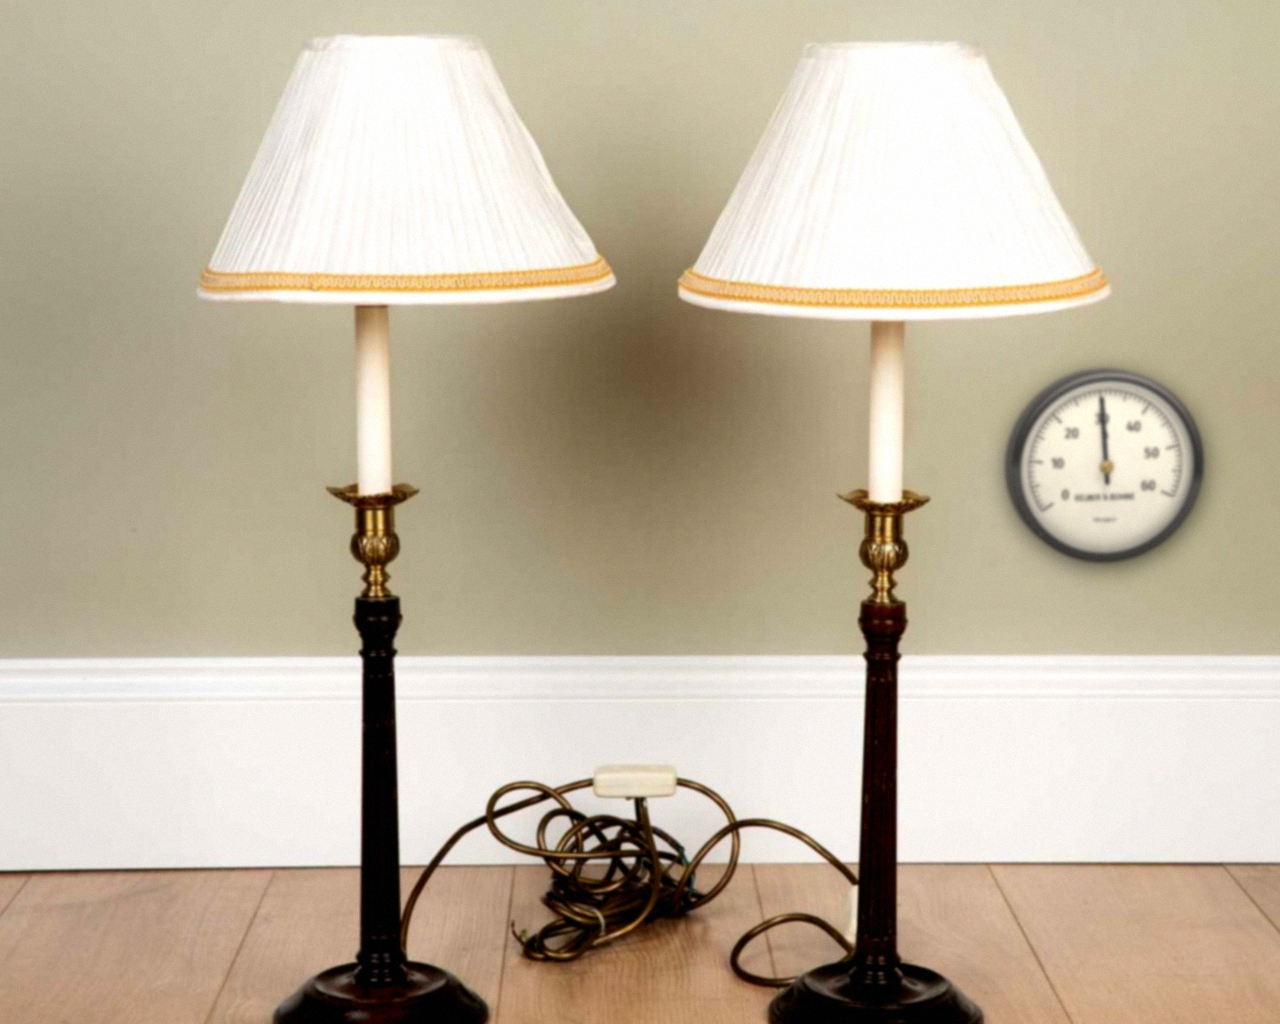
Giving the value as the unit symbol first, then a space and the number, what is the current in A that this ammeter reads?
A 30
